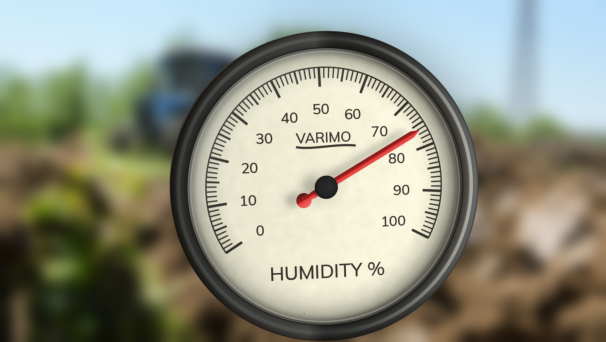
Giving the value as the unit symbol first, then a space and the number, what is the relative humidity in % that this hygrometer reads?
% 76
